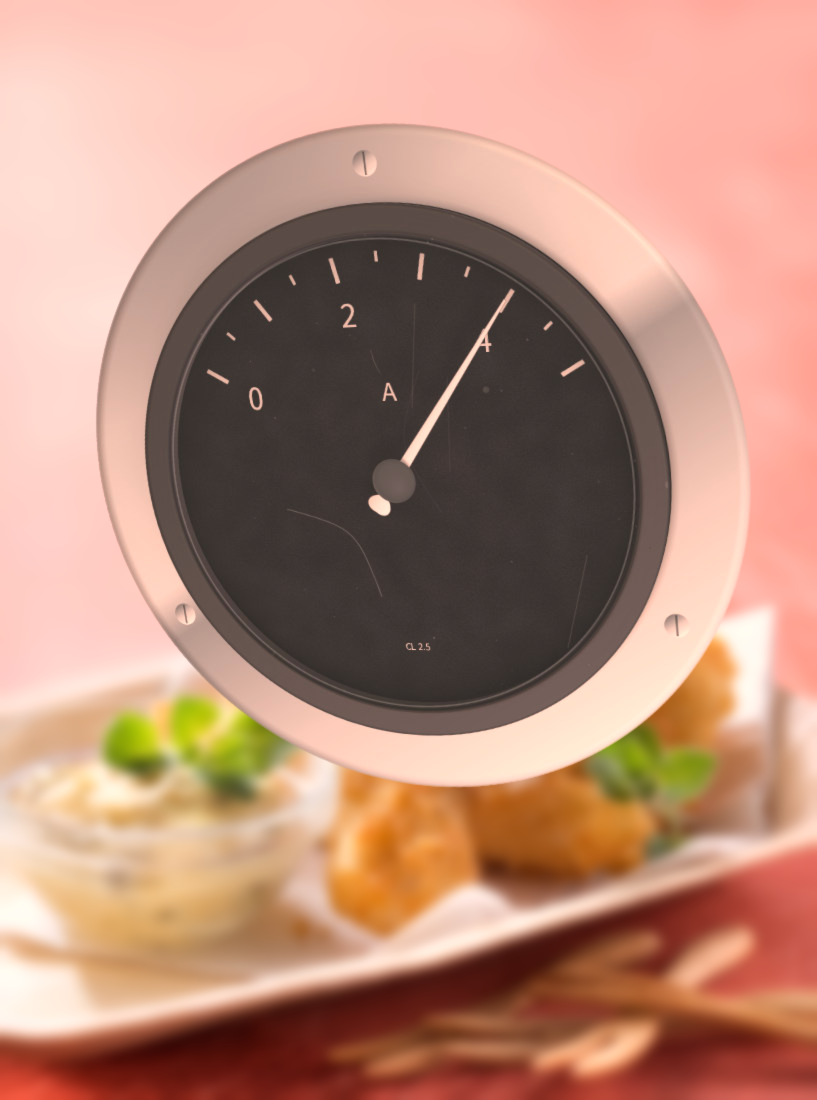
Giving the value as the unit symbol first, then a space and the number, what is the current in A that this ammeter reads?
A 4
